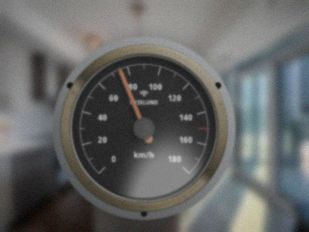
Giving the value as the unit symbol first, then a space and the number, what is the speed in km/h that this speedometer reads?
km/h 75
